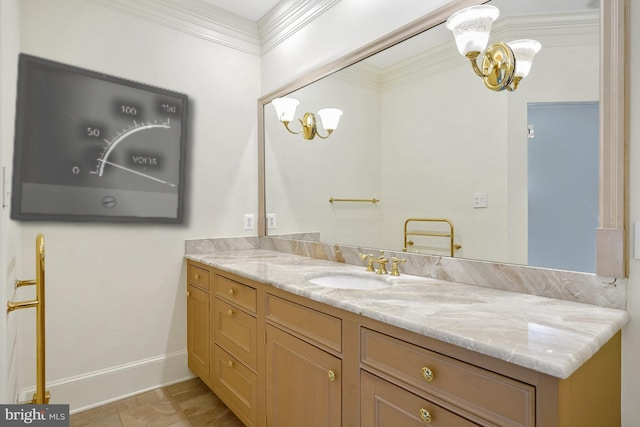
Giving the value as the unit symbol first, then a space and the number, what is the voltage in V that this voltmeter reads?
V 20
